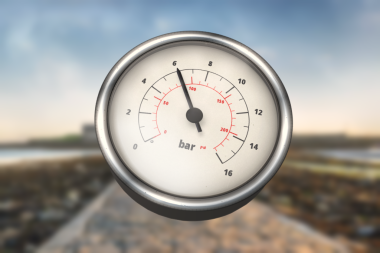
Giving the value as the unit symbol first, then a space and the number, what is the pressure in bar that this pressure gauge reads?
bar 6
